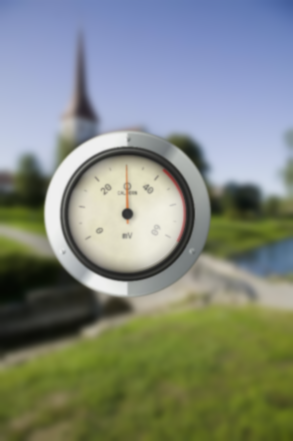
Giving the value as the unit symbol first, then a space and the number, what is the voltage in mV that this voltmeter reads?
mV 30
